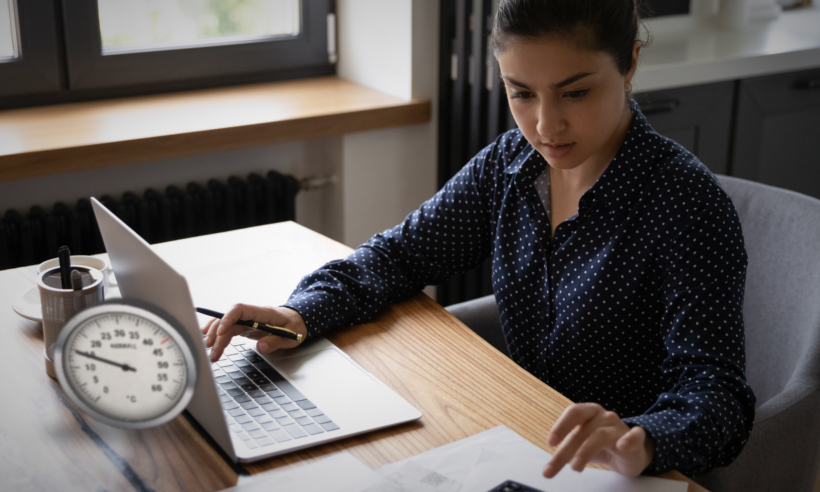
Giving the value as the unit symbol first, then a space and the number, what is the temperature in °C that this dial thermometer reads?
°C 15
